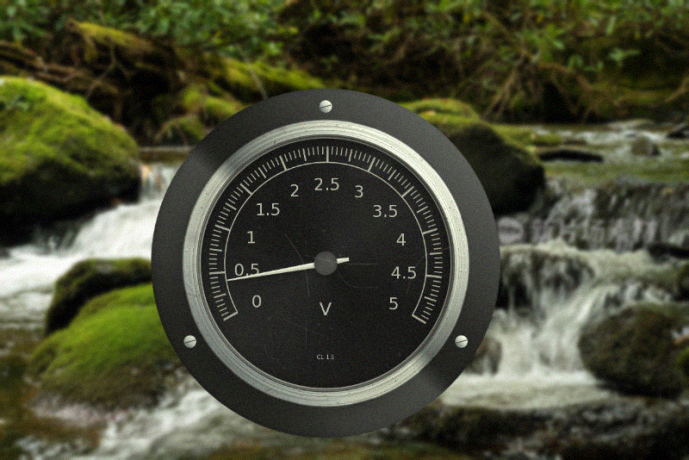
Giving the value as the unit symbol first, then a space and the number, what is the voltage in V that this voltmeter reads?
V 0.4
